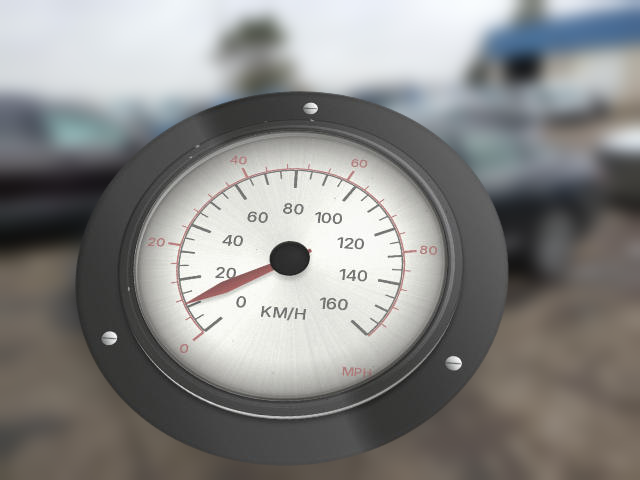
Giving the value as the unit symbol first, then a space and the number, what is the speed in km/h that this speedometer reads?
km/h 10
